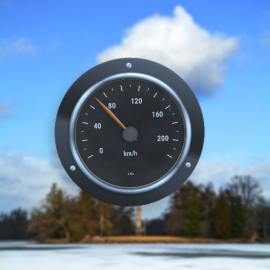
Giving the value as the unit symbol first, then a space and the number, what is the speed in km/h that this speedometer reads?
km/h 70
